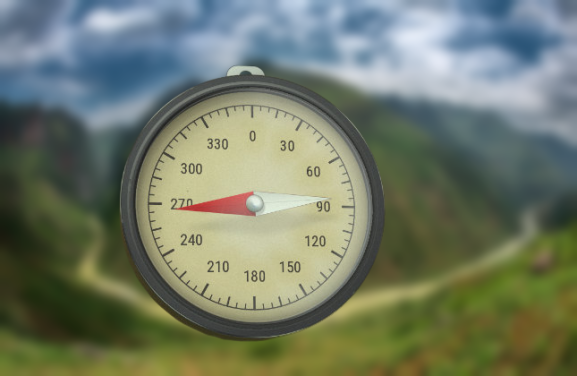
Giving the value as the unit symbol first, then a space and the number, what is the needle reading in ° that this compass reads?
° 265
